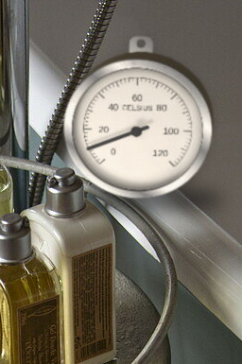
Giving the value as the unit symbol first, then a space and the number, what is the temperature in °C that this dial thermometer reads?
°C 10
